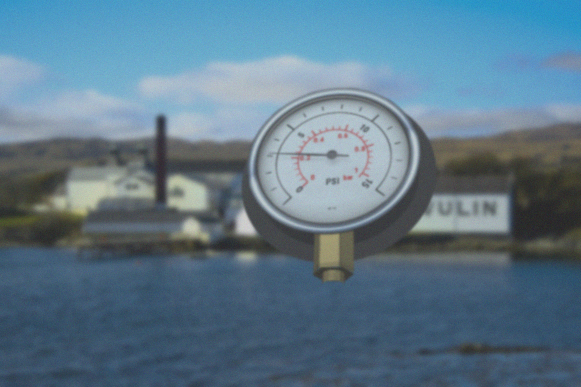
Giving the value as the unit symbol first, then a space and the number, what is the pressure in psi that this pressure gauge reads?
psi 3
